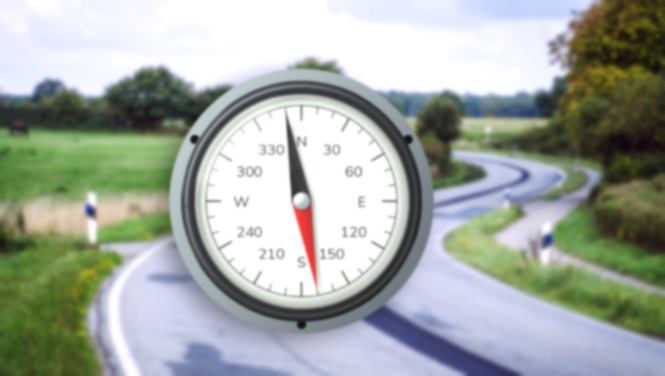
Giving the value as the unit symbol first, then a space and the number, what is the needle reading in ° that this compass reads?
° 170
